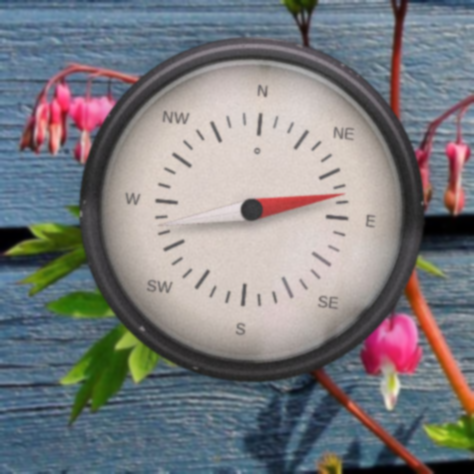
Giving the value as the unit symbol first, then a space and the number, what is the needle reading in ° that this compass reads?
° 75
